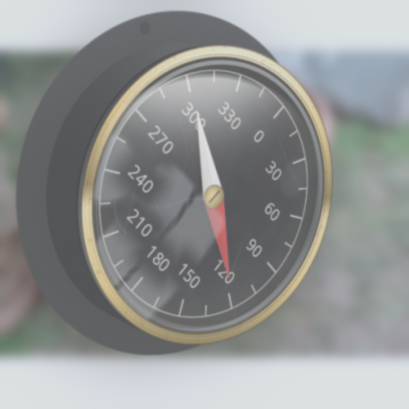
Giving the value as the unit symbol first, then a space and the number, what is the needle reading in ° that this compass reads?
° 120
